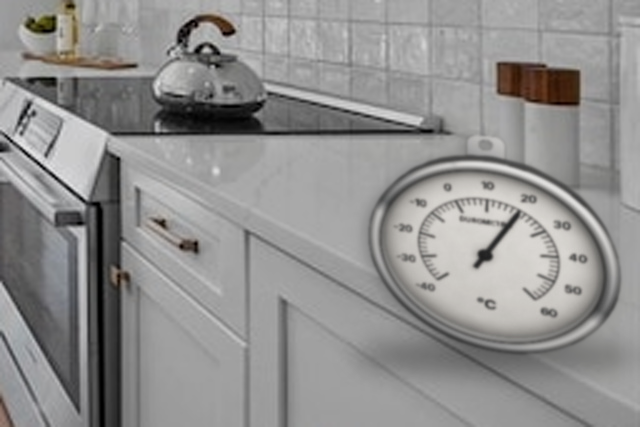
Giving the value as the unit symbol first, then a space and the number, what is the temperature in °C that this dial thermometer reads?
°C 20
